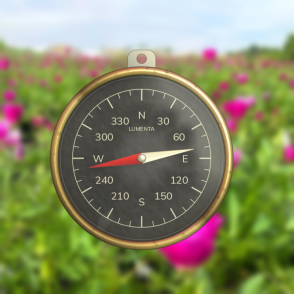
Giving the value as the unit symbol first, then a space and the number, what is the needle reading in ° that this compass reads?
° 260
